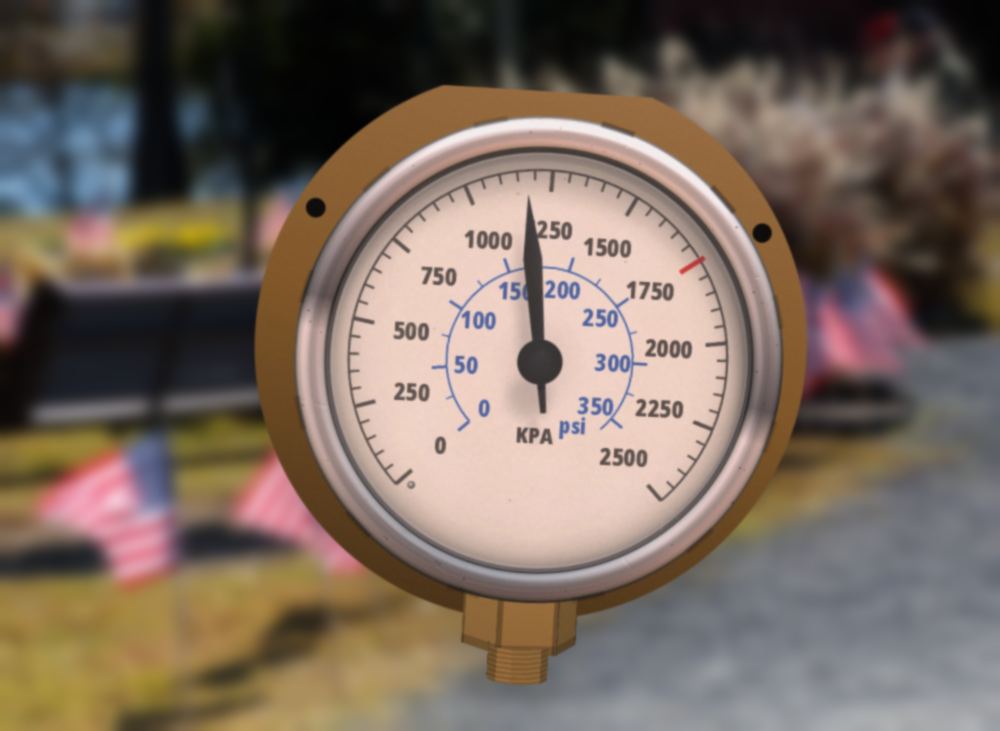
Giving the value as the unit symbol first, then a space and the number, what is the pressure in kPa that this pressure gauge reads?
kPa 1175
